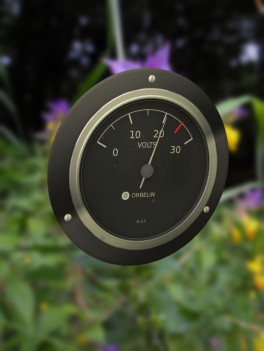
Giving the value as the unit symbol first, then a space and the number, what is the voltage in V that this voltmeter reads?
V 20
